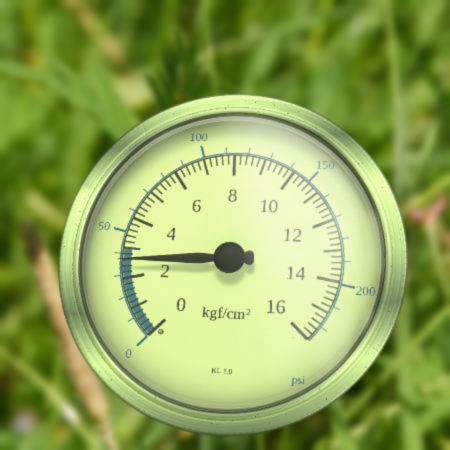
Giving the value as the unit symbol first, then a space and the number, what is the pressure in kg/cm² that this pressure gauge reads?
kg/cm² 2.6
